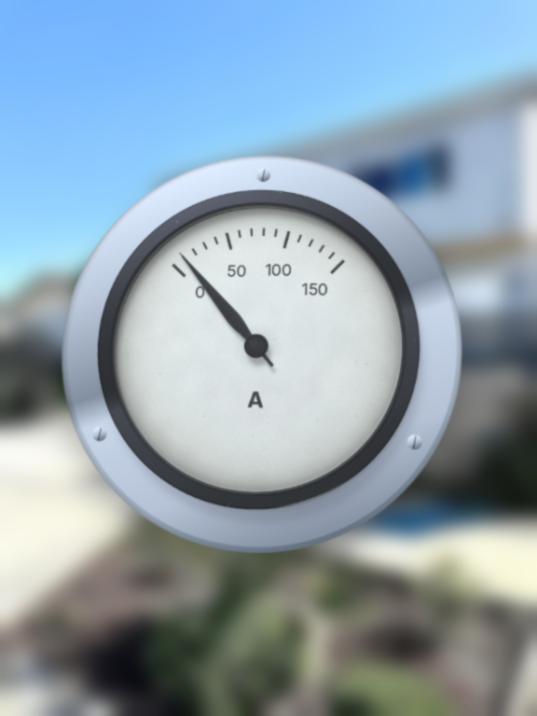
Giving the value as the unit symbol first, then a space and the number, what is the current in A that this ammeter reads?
A 10
